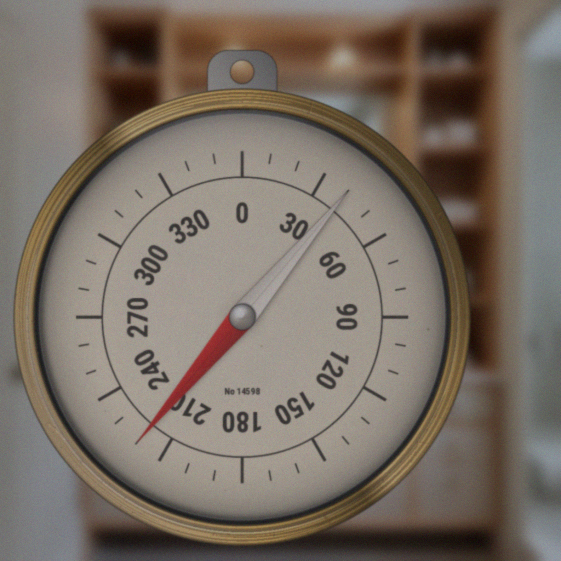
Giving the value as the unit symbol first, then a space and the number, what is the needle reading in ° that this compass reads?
° 220
